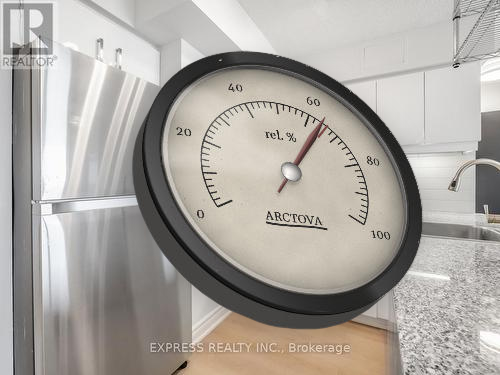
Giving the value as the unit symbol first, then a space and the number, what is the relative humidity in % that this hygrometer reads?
% 64
